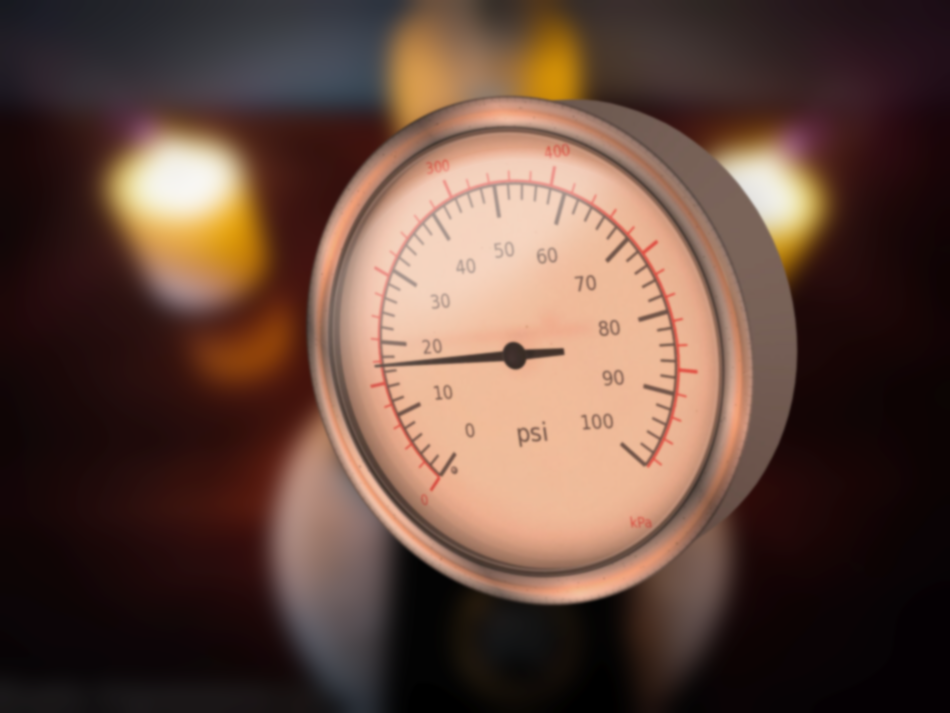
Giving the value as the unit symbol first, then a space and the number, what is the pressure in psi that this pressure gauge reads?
psi 17
